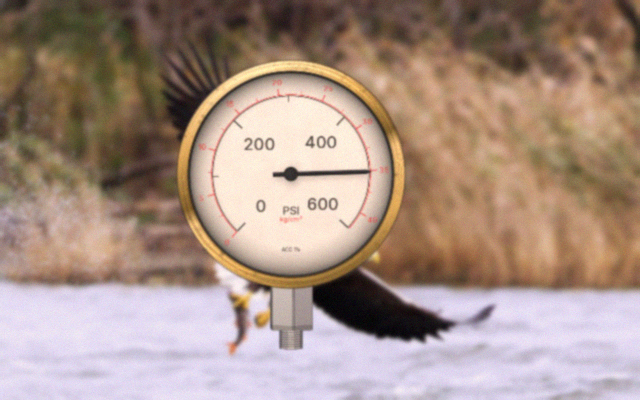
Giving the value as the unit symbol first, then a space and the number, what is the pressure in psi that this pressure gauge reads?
psi 500
